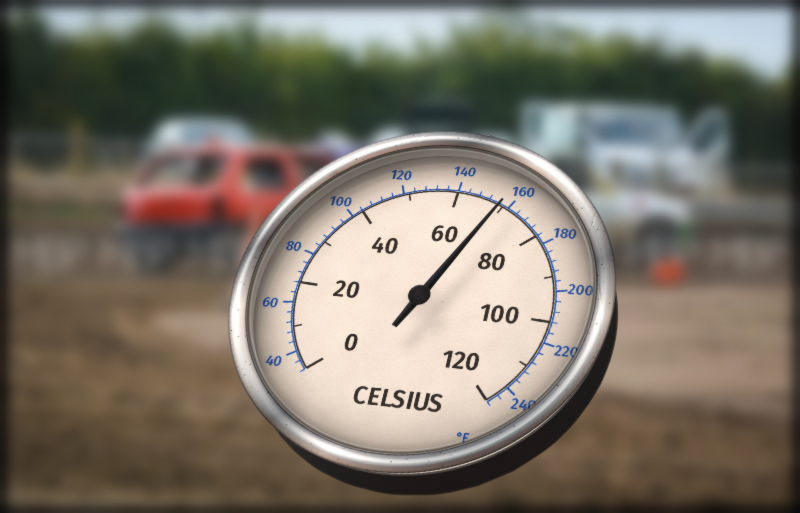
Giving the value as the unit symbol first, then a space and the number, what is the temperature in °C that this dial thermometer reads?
°C 70
